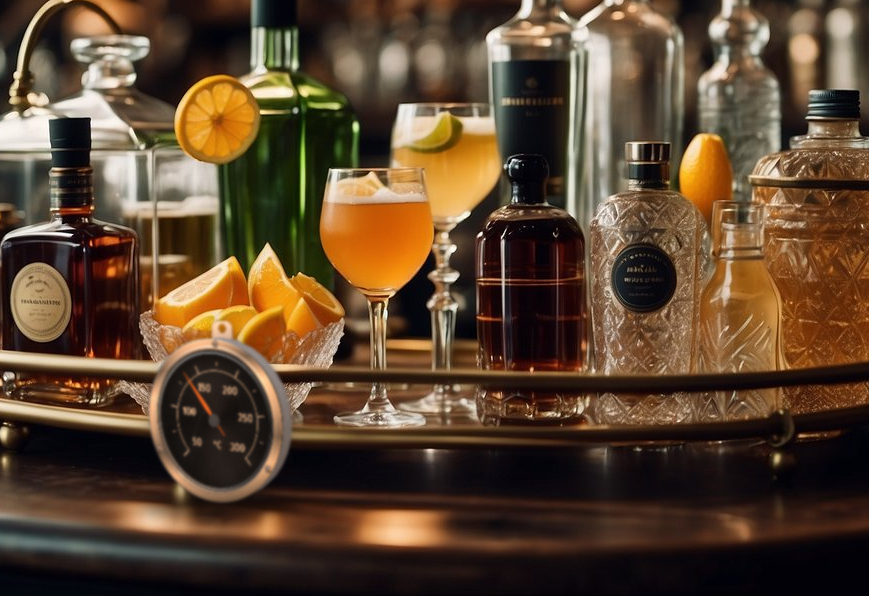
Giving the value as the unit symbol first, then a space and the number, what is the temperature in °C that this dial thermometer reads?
°C 137.5
